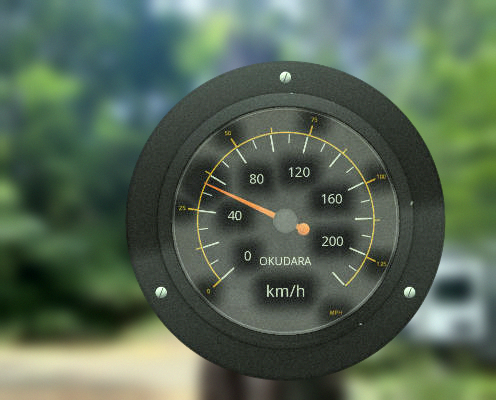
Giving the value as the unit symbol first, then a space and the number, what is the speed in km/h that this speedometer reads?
km/h 55
